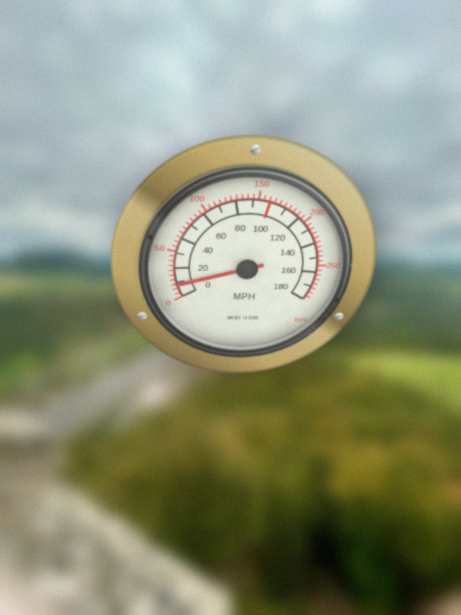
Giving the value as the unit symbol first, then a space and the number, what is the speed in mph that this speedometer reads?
mph 10
